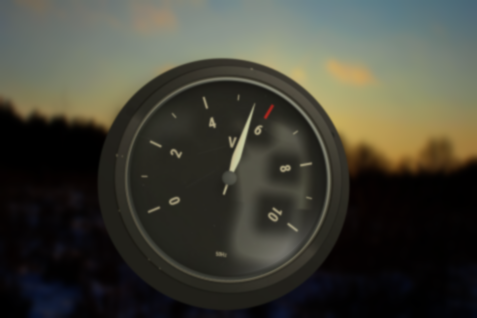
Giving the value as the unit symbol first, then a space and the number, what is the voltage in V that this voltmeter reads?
V 5.5
